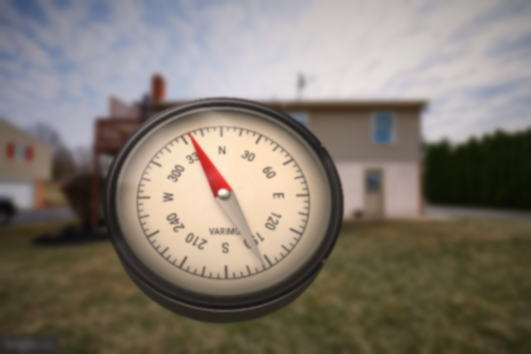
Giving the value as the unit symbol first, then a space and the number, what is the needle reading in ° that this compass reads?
° 335
